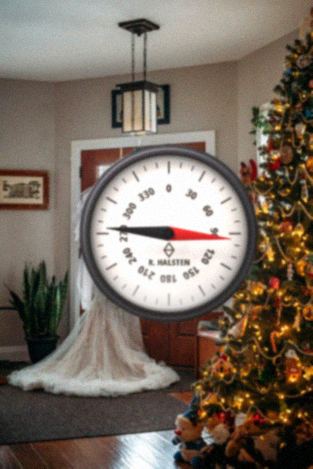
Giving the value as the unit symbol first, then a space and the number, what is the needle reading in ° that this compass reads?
° 95
